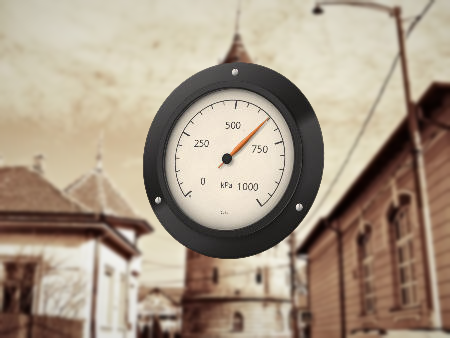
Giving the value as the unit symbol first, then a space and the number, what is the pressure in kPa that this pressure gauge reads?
kPa 650
